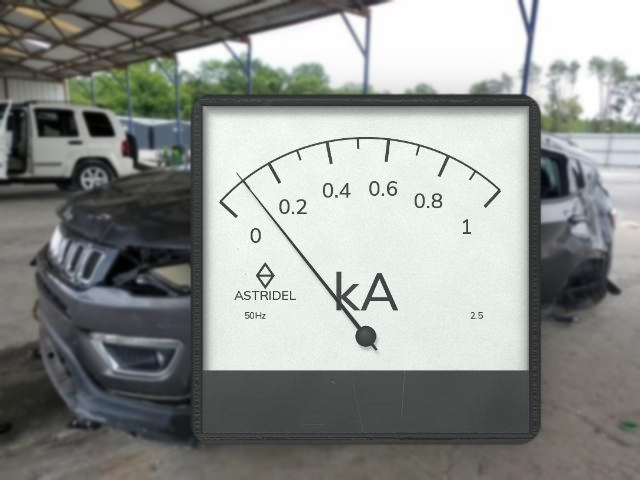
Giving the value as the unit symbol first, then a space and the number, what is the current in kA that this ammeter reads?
kA 0.1
